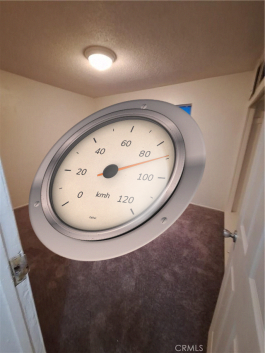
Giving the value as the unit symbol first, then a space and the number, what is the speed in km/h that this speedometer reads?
km/h 90
